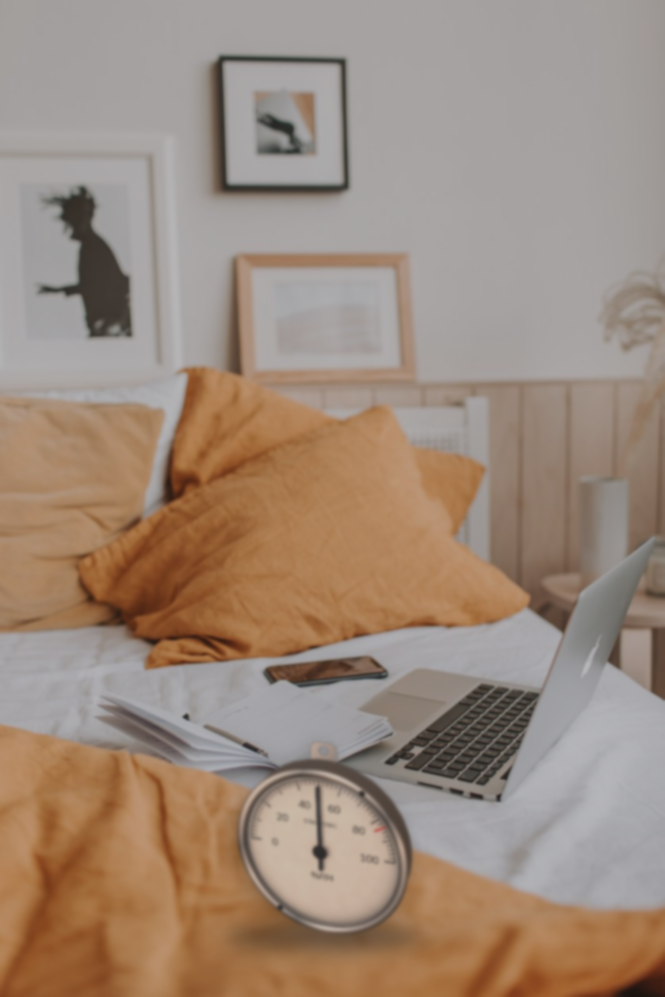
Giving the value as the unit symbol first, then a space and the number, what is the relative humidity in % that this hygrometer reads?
% 50
